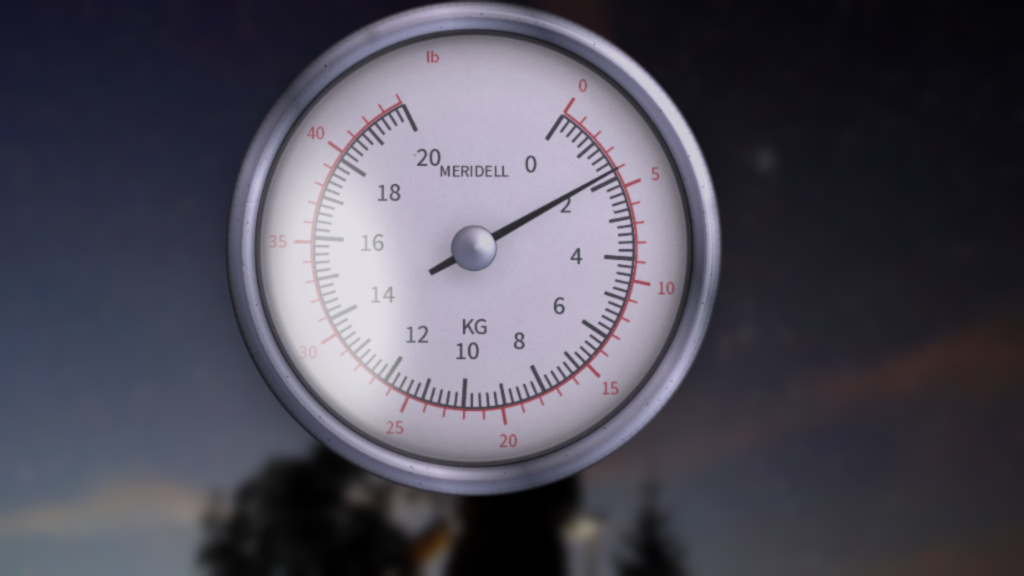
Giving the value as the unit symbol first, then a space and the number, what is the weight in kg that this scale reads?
kg 1.8
